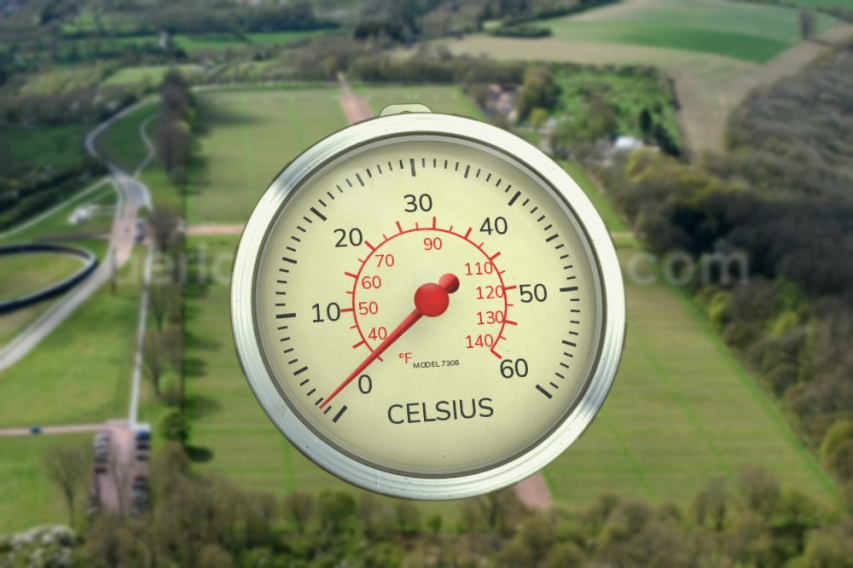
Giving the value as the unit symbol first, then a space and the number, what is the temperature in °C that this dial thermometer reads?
°C 1.5
